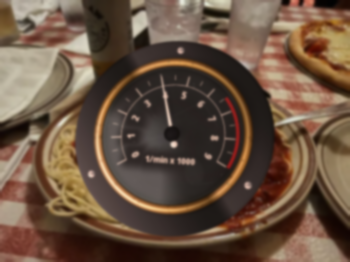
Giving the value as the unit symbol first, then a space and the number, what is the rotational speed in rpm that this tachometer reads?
rpm 4000
